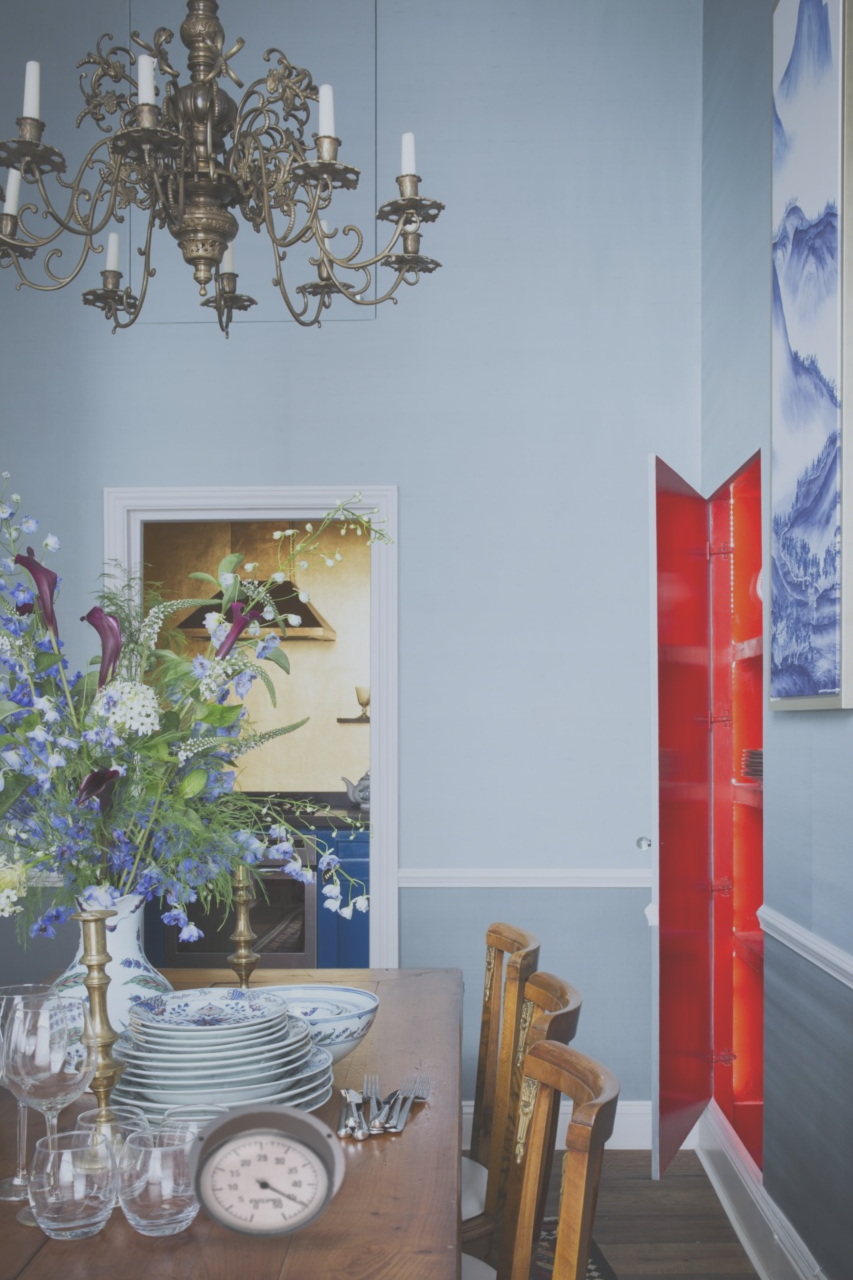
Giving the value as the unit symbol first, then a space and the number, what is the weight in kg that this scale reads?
kg 45
